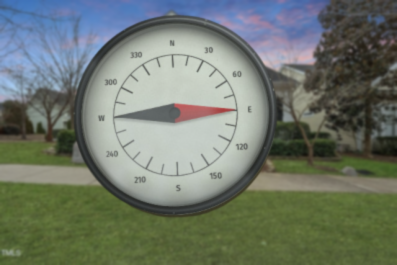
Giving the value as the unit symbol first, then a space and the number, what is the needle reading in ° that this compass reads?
° 90
